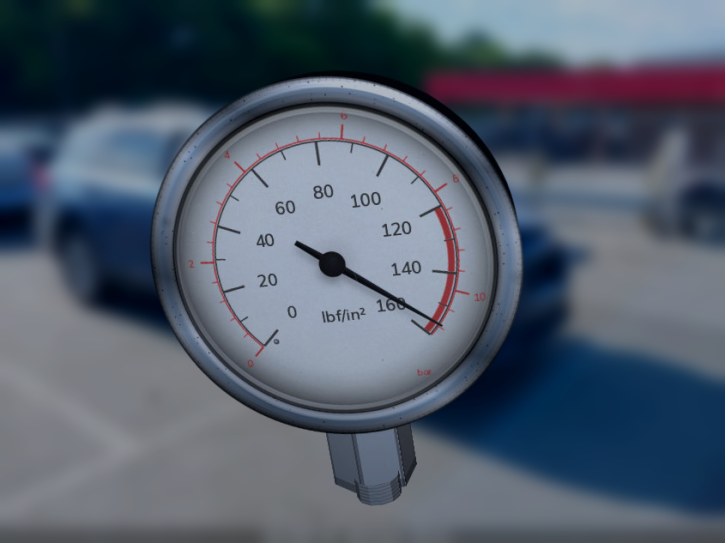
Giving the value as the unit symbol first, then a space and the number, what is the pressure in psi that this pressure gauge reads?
psi 155
